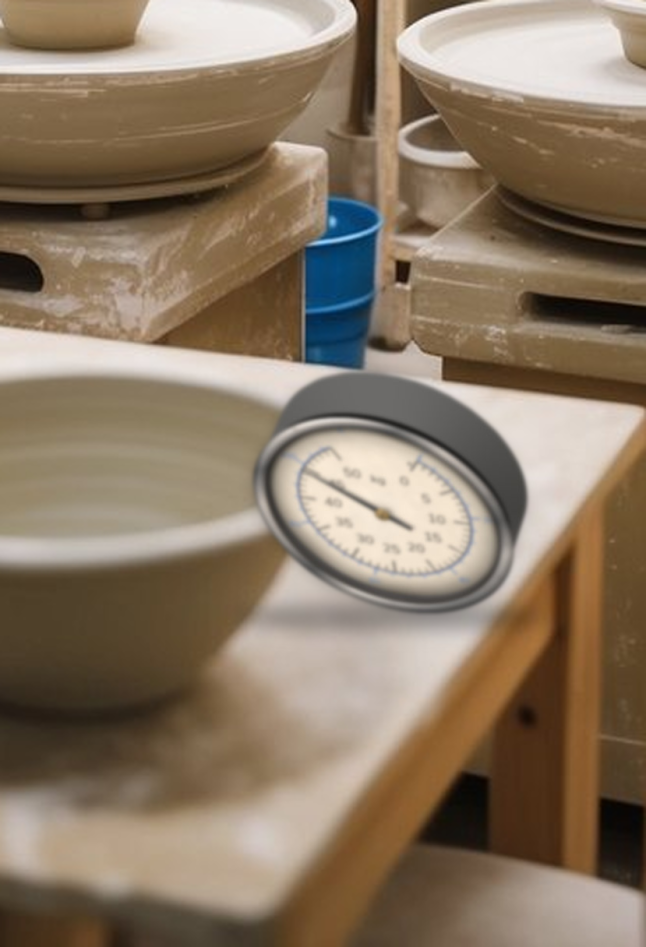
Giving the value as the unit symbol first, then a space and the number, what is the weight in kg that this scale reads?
kg 45
